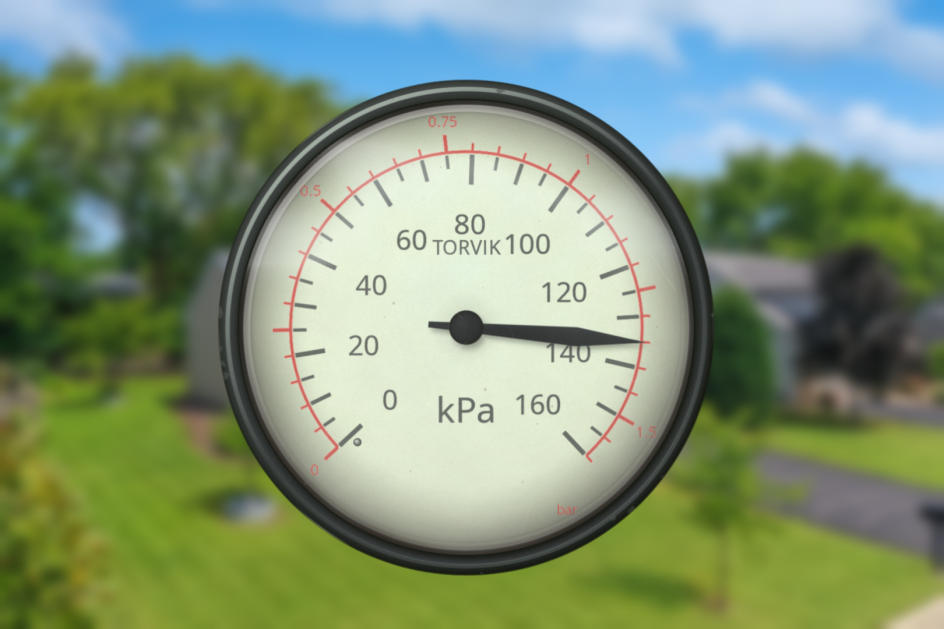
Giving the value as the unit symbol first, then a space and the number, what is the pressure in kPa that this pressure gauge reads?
kPa 135
